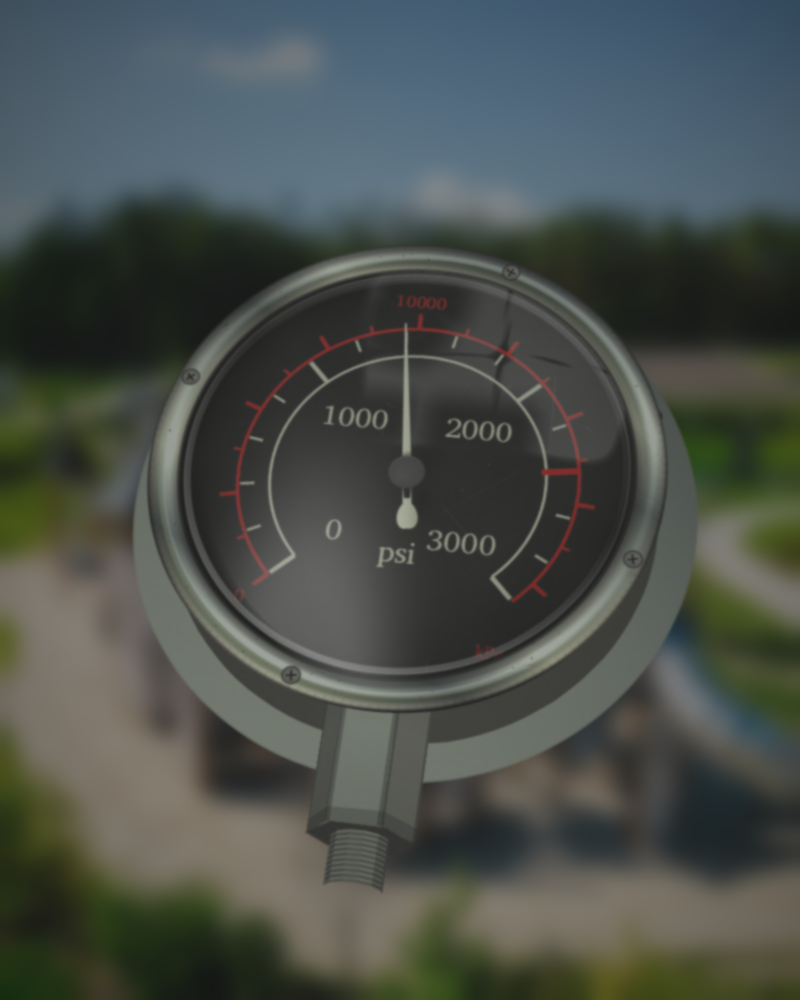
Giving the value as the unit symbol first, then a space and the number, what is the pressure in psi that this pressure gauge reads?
psi 1400
